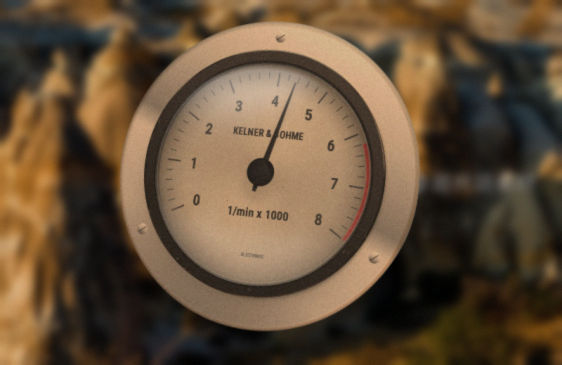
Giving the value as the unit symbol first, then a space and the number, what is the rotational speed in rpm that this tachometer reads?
rpm 4400
